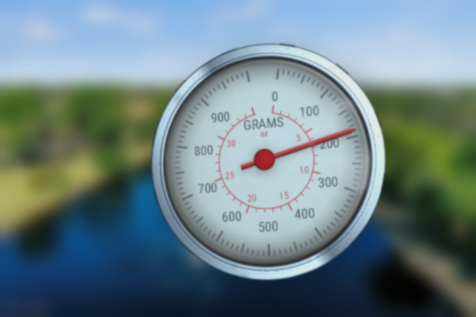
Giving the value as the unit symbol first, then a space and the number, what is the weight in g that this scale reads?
g 190
